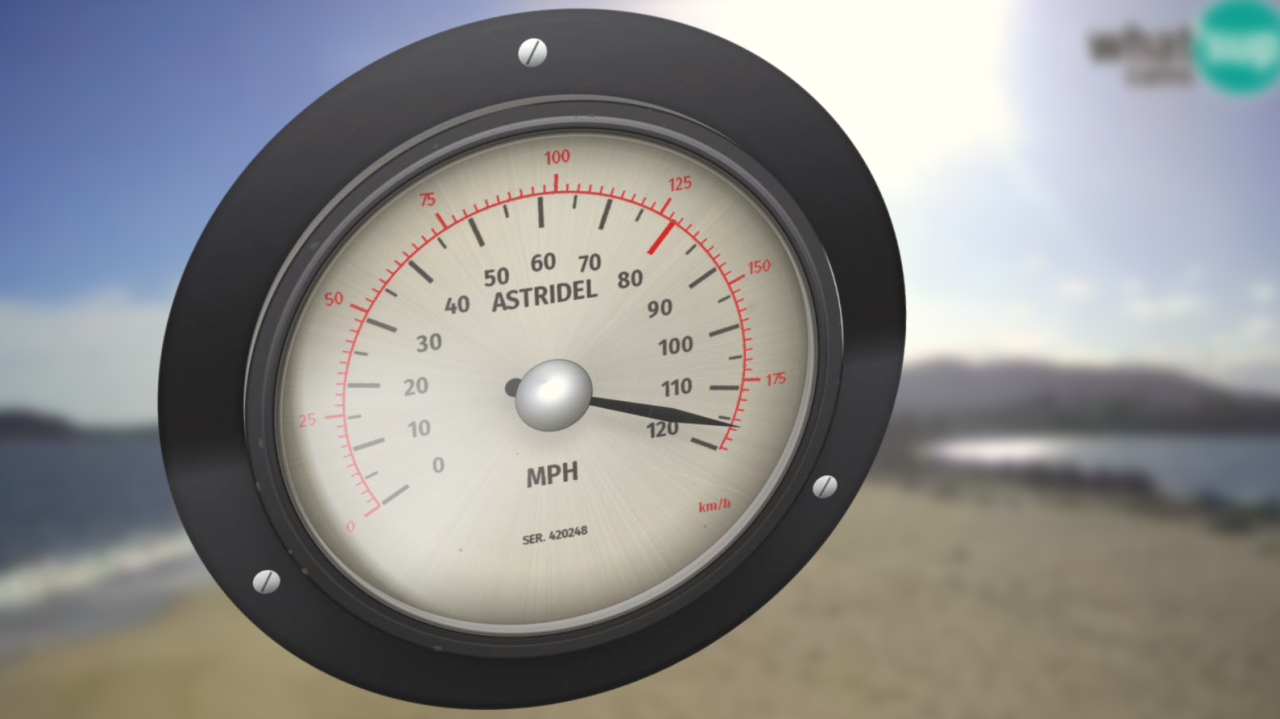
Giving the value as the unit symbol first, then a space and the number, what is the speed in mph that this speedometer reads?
mph 115
